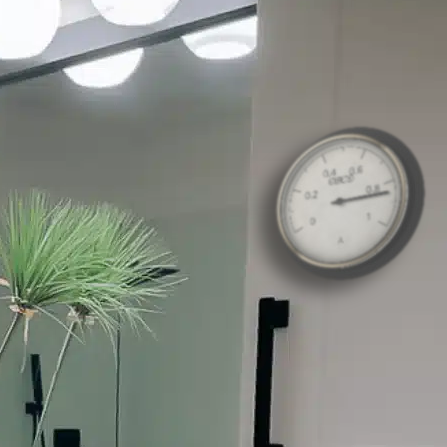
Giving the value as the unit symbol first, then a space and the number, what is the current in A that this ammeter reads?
A 0.85
